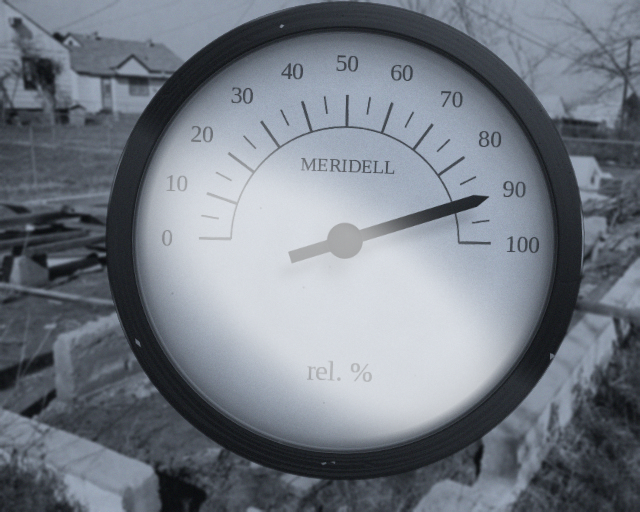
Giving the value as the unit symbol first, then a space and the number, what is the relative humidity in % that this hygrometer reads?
% 90
